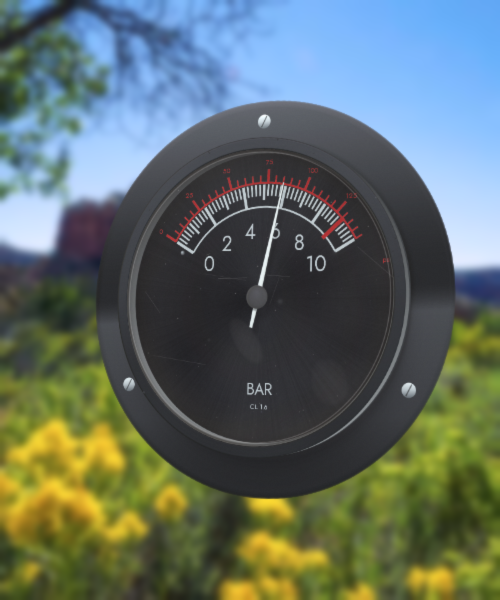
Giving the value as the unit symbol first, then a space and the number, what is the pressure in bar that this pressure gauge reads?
bar 6
